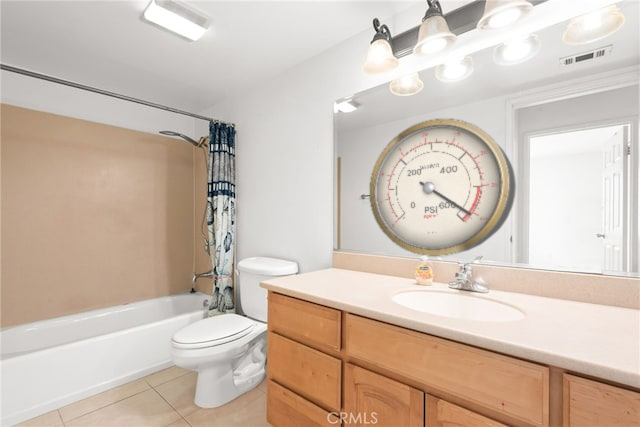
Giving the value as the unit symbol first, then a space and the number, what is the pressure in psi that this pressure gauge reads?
psi 575
